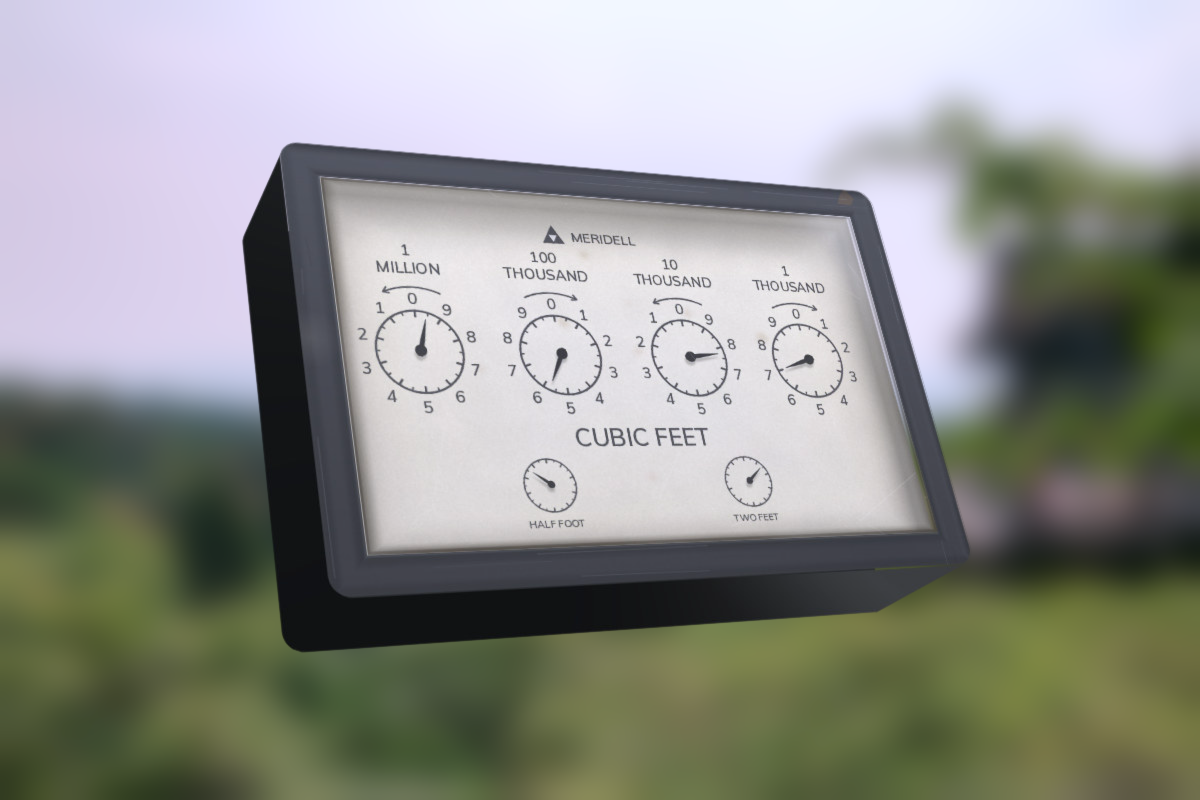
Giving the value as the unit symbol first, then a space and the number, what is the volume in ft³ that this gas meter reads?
ft³ 957700
